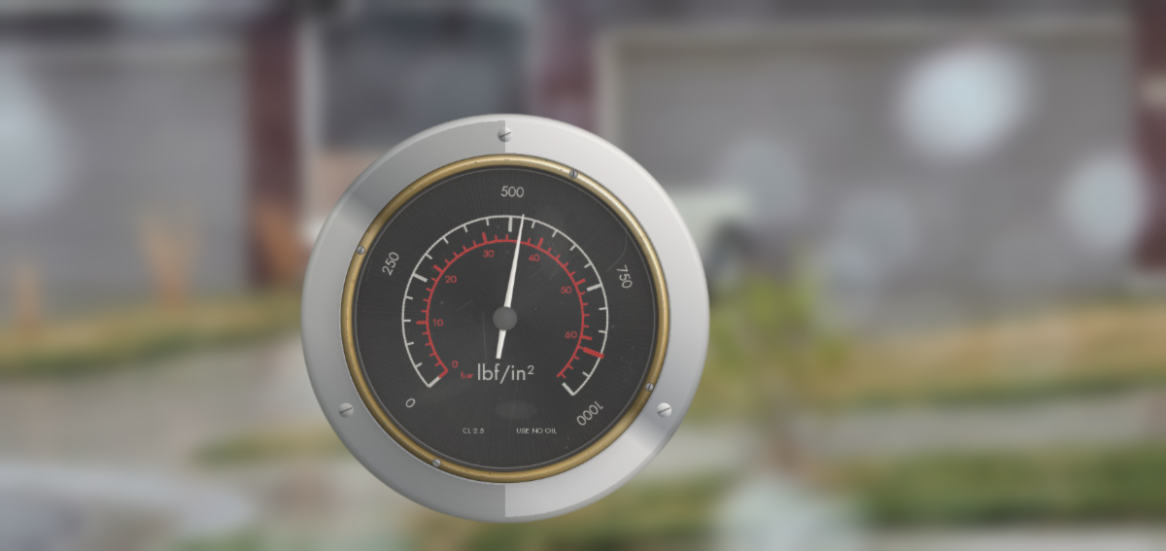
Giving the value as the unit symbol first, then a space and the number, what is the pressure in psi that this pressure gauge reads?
psi 525
